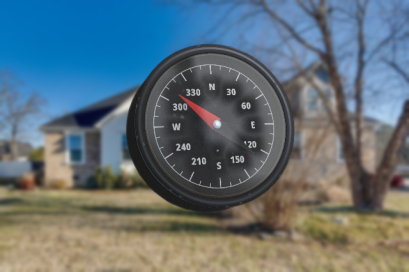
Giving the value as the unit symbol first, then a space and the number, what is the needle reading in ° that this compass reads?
° 310
